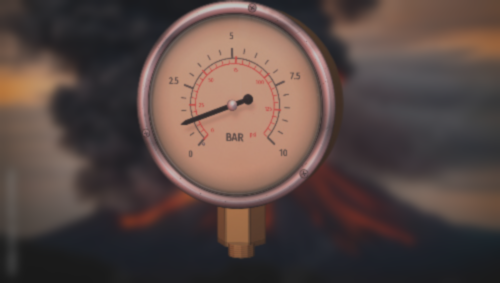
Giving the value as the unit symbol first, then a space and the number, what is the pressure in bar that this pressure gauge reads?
bar 1
